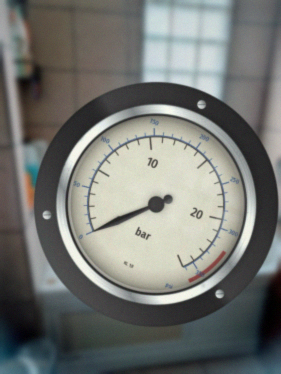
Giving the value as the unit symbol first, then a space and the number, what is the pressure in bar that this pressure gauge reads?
bar 0
